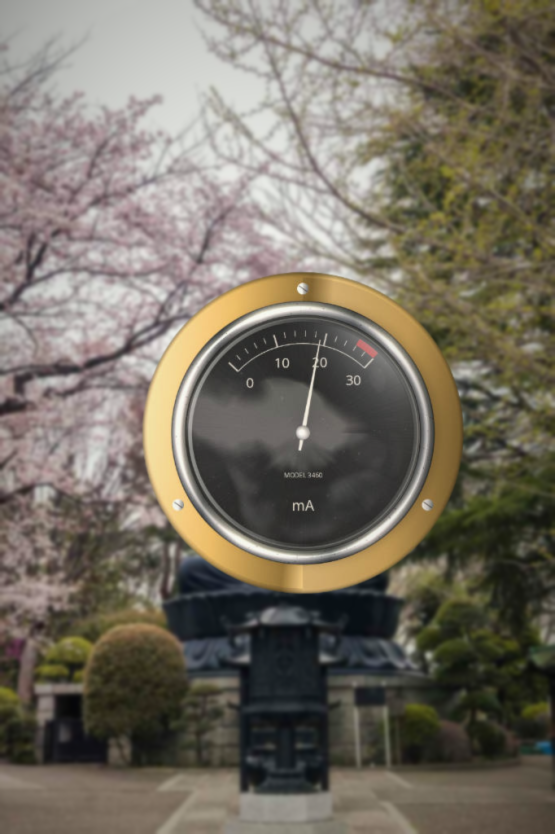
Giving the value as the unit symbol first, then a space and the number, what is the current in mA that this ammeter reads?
mA 19
